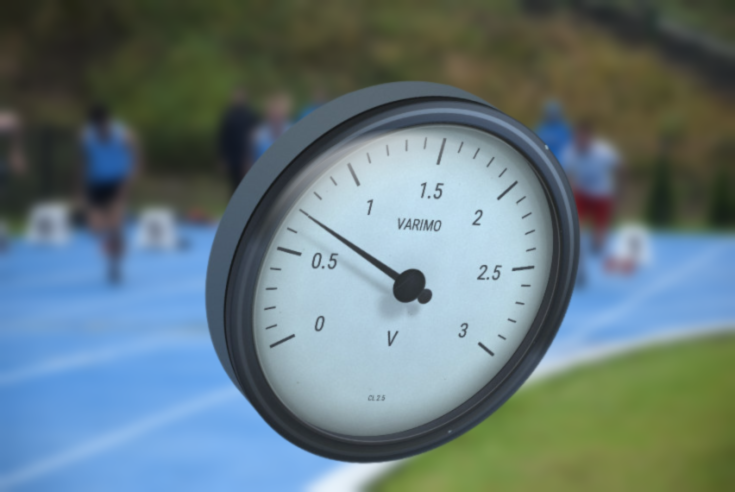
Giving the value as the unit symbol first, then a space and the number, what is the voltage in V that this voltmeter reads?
V 0.7
